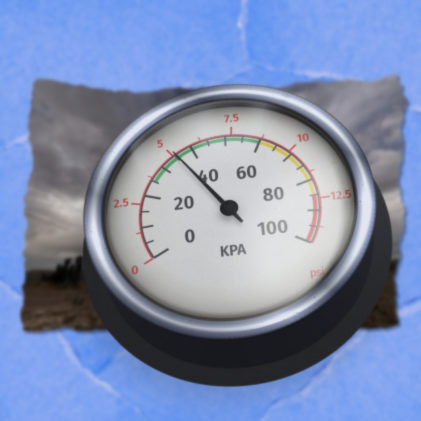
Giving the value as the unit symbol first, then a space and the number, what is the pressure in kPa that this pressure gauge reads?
kPa 35
